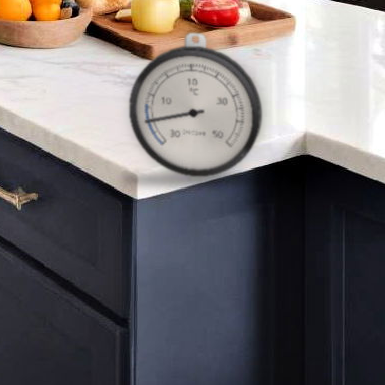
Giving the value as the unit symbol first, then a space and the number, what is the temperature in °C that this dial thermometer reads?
°C -20
